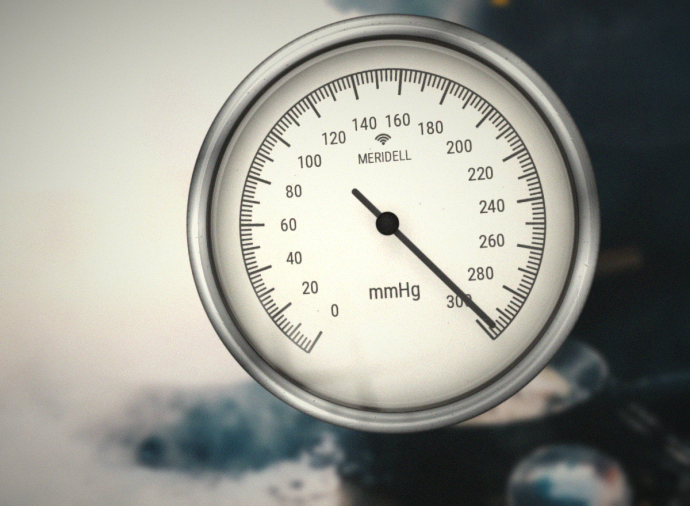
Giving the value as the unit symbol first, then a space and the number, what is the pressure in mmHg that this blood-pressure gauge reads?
mmHg 296
